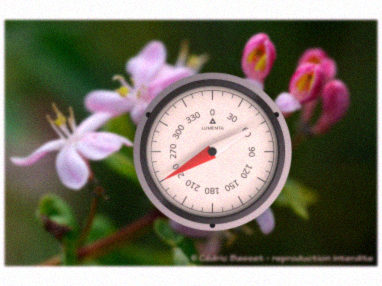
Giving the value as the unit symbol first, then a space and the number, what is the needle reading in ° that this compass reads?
° 240
